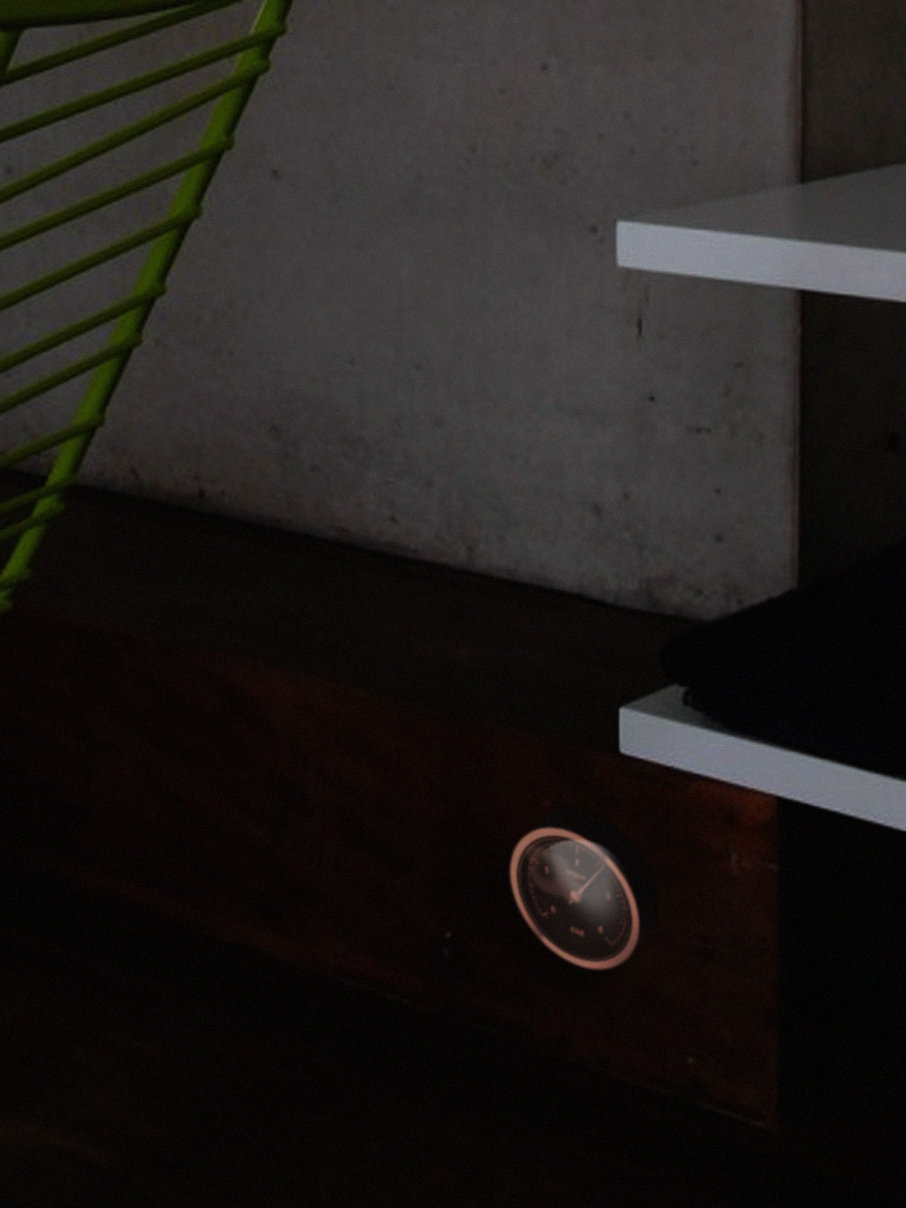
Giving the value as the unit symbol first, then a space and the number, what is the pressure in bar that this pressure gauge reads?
bar 2.5
